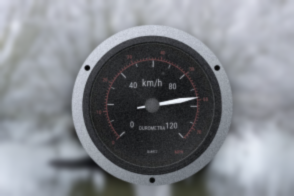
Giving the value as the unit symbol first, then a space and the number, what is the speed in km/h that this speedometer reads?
km/h 95
